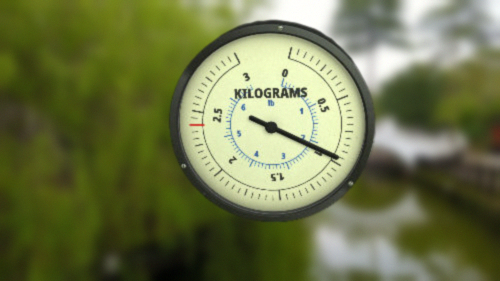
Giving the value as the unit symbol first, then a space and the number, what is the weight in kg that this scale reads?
kg 0.95
